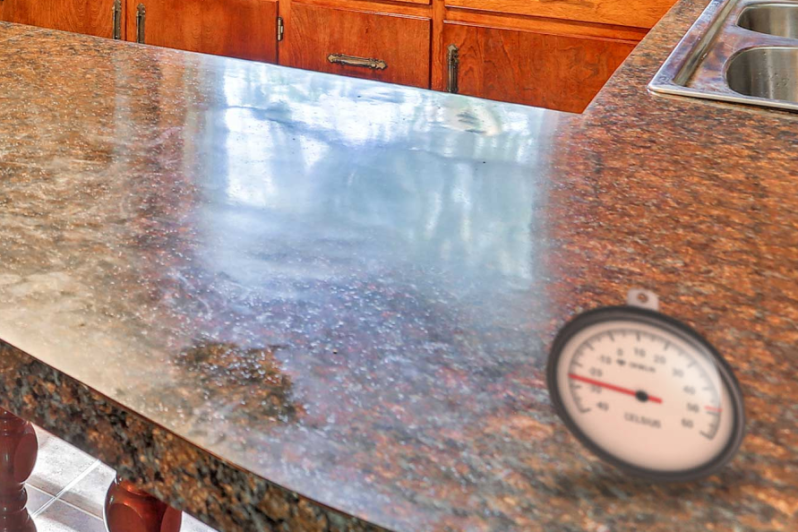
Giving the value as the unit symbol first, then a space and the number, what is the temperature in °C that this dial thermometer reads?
°C -25
